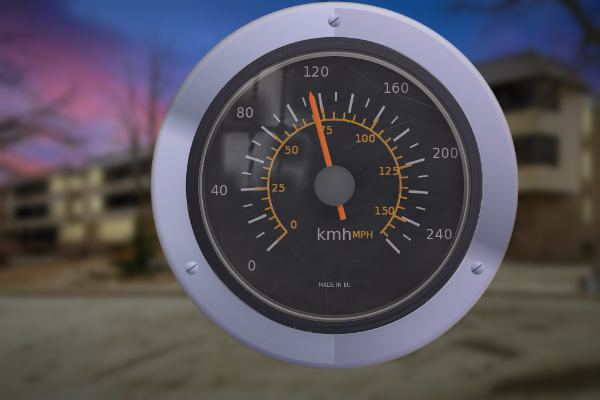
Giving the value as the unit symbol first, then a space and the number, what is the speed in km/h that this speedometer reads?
km/h 115
